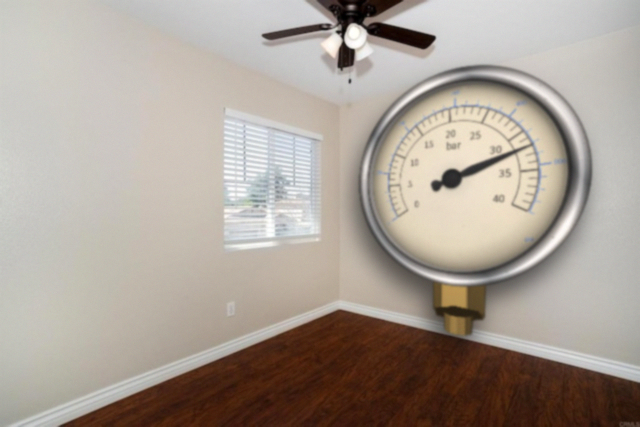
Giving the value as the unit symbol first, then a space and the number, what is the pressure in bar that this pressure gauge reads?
bar 32
